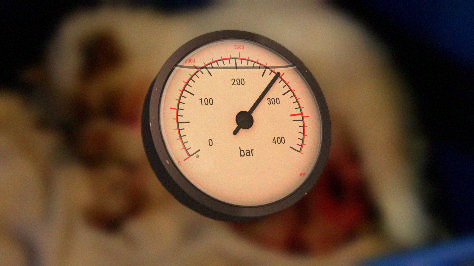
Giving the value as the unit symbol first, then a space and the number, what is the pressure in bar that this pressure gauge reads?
bar 270
